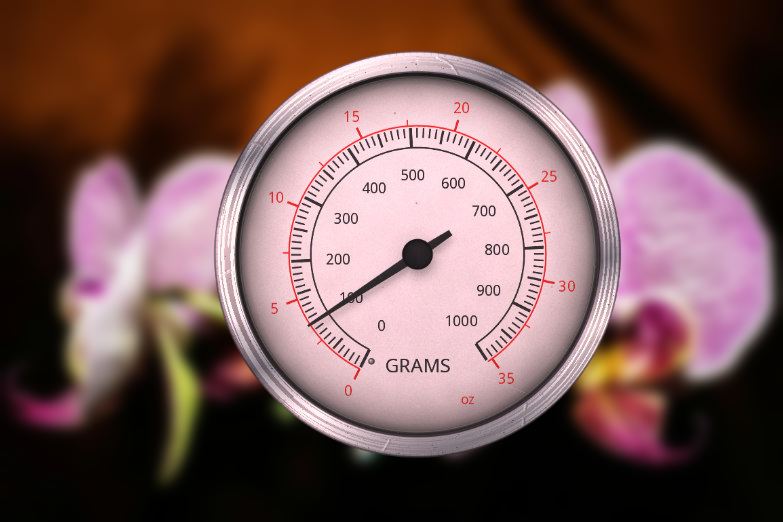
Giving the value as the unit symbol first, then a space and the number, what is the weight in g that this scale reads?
g 100
